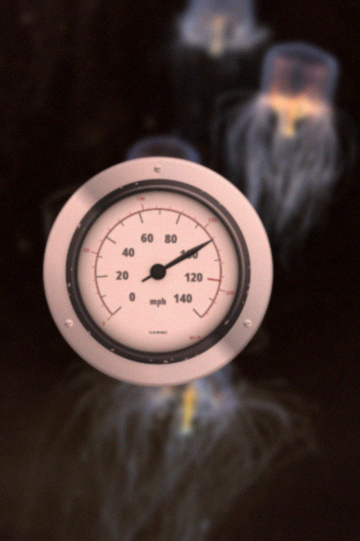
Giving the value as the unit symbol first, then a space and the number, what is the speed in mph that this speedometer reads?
mph 100
